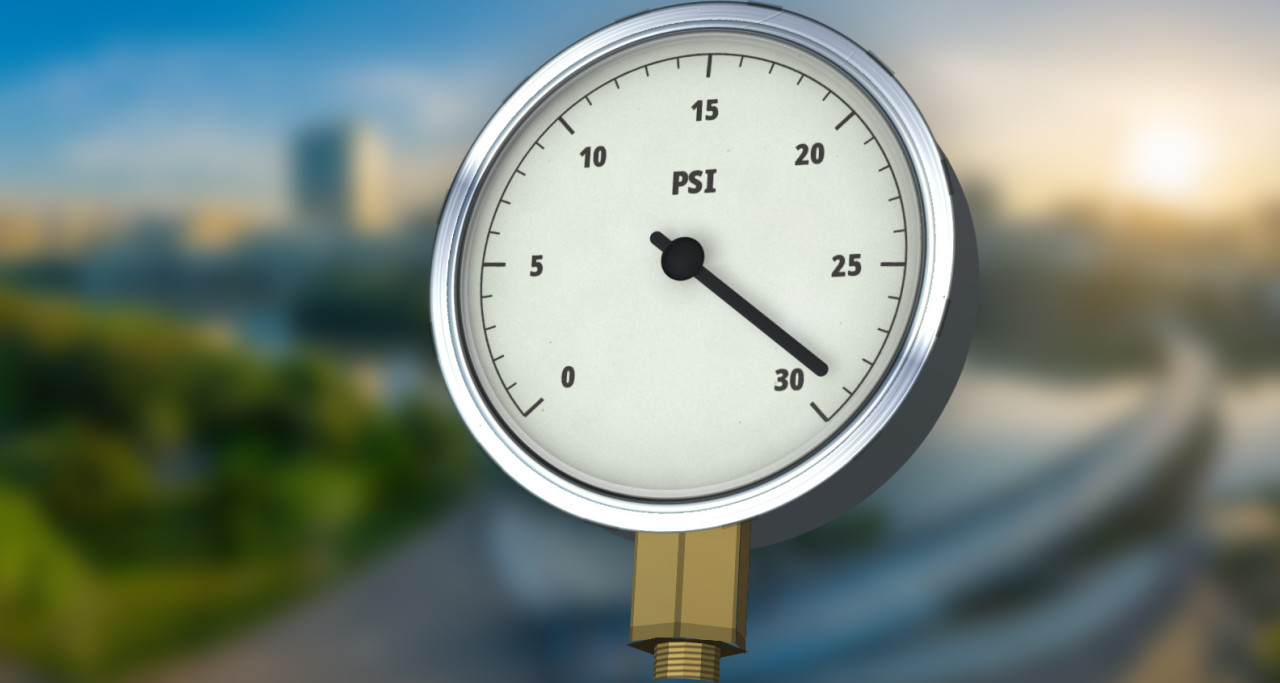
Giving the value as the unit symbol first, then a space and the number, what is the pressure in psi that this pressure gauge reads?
psi 29
